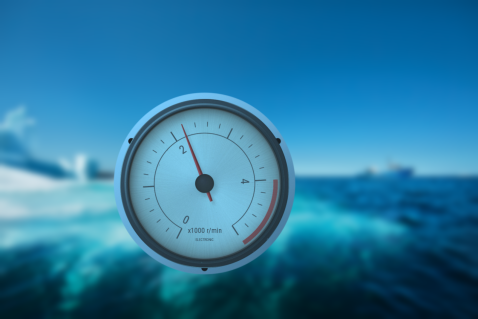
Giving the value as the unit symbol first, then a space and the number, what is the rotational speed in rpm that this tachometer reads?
rpm 2200
